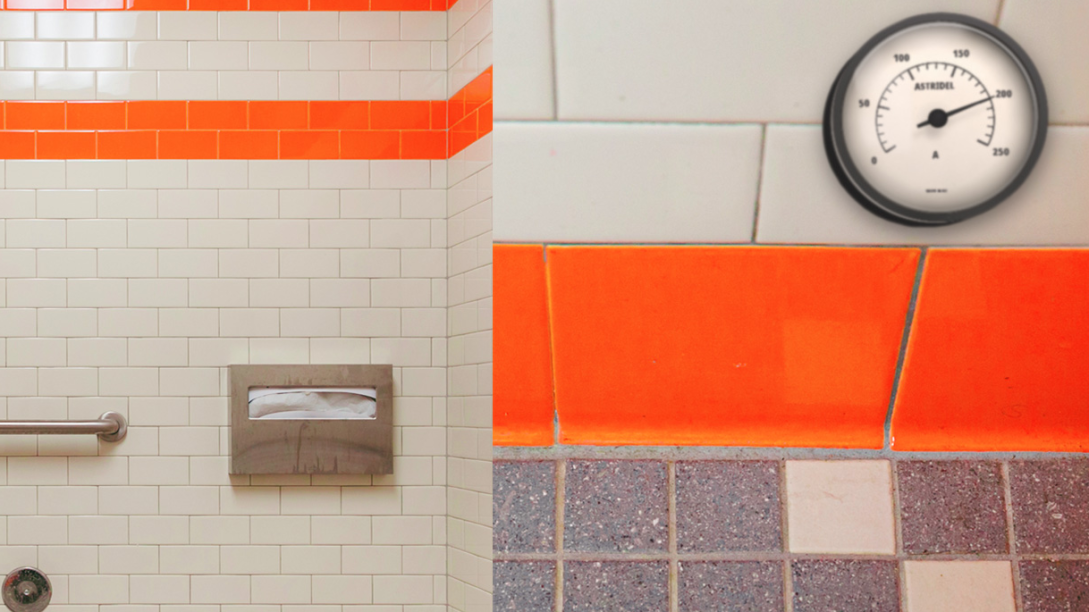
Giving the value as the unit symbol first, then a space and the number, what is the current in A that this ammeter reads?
A 200
